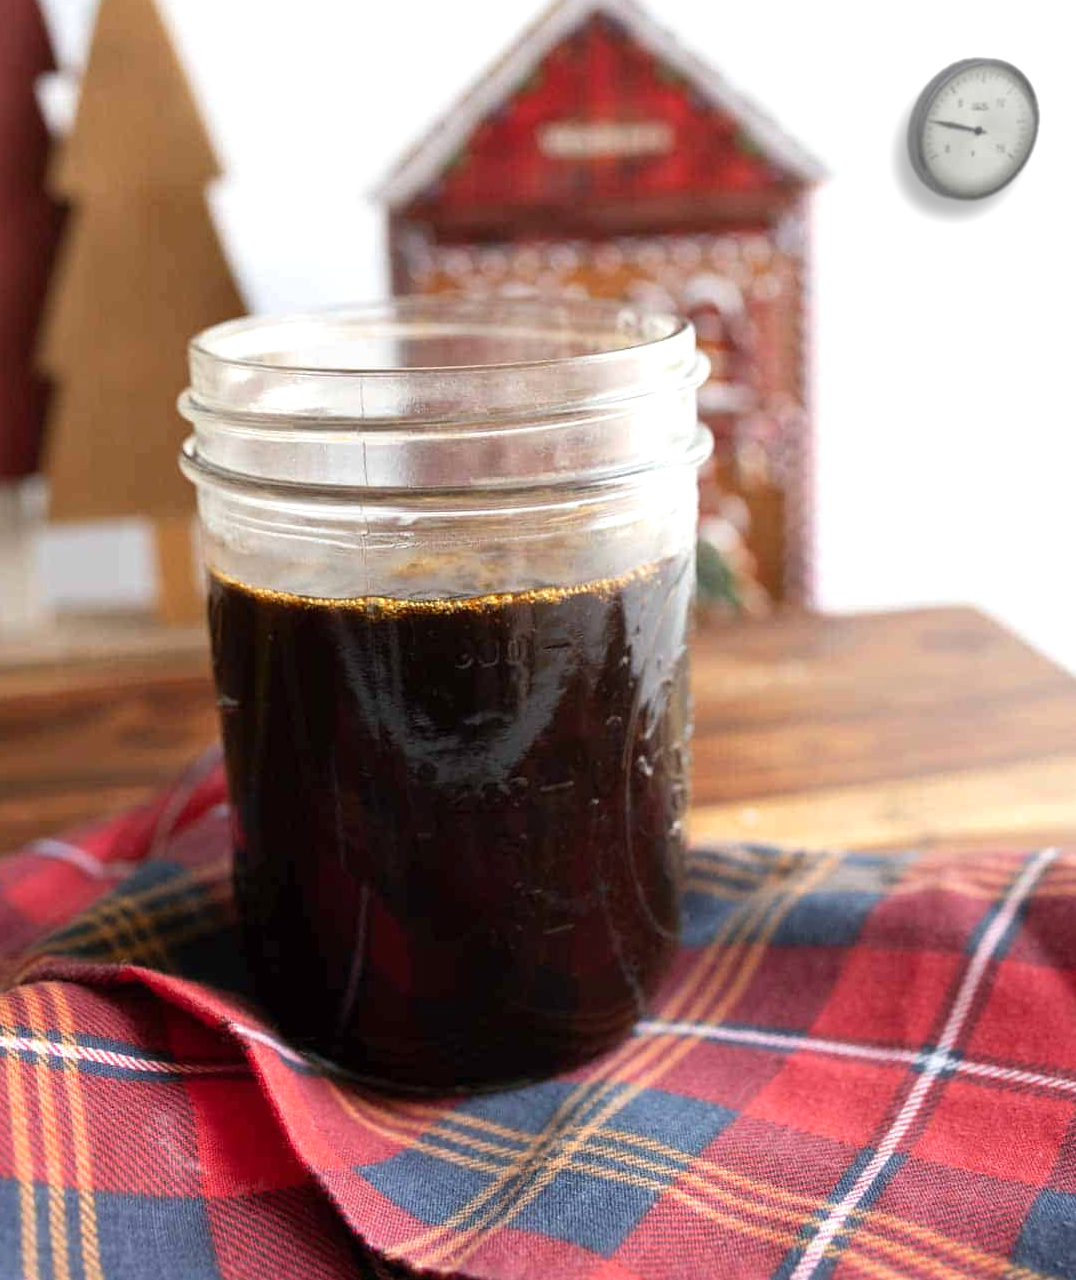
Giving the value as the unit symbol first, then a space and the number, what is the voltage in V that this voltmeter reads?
V 2.5
